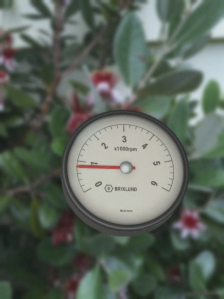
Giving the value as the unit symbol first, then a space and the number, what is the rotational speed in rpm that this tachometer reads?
rpm 800
